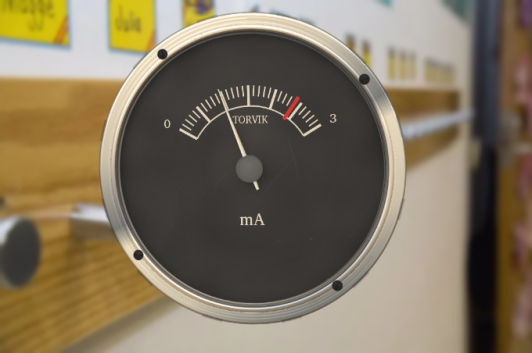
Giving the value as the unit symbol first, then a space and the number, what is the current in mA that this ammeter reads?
mA 1
